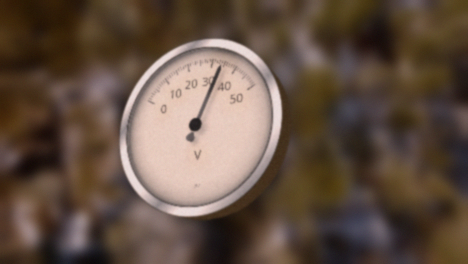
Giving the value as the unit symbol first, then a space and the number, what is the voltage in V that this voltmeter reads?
V 35
